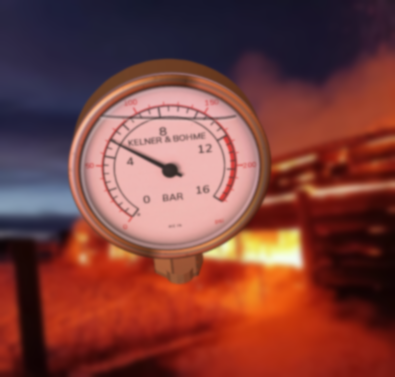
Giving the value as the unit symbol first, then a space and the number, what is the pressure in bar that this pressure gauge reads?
bar 5
